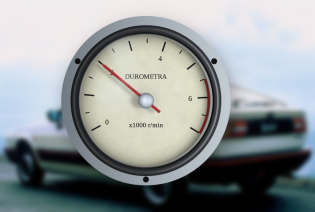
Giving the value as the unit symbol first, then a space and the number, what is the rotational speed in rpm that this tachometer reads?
rpm 2000
